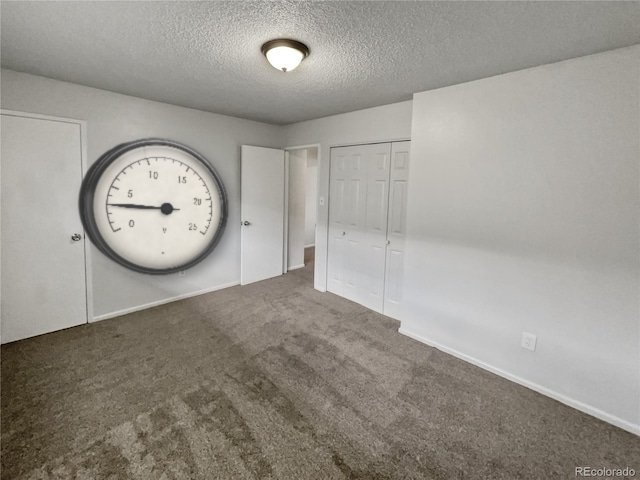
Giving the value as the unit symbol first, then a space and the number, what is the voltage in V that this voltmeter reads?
V 3
